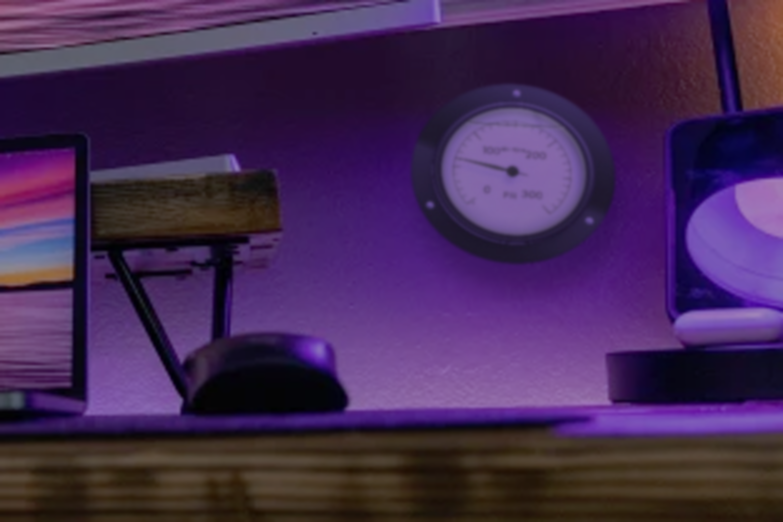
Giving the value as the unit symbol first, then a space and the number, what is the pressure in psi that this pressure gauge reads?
psi 60
